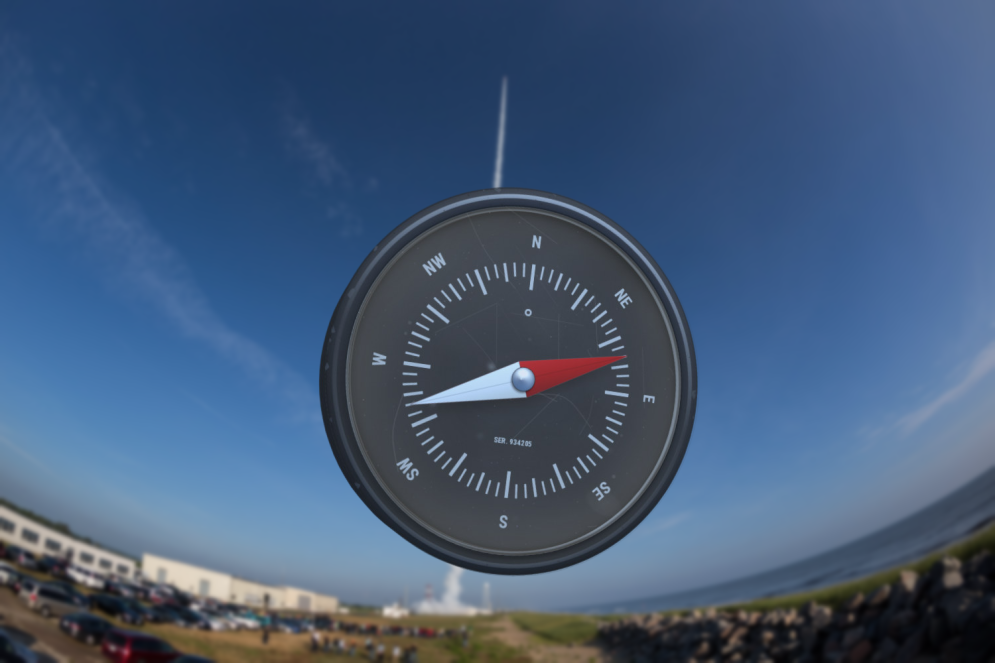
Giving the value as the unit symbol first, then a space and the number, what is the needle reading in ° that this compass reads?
° 70
